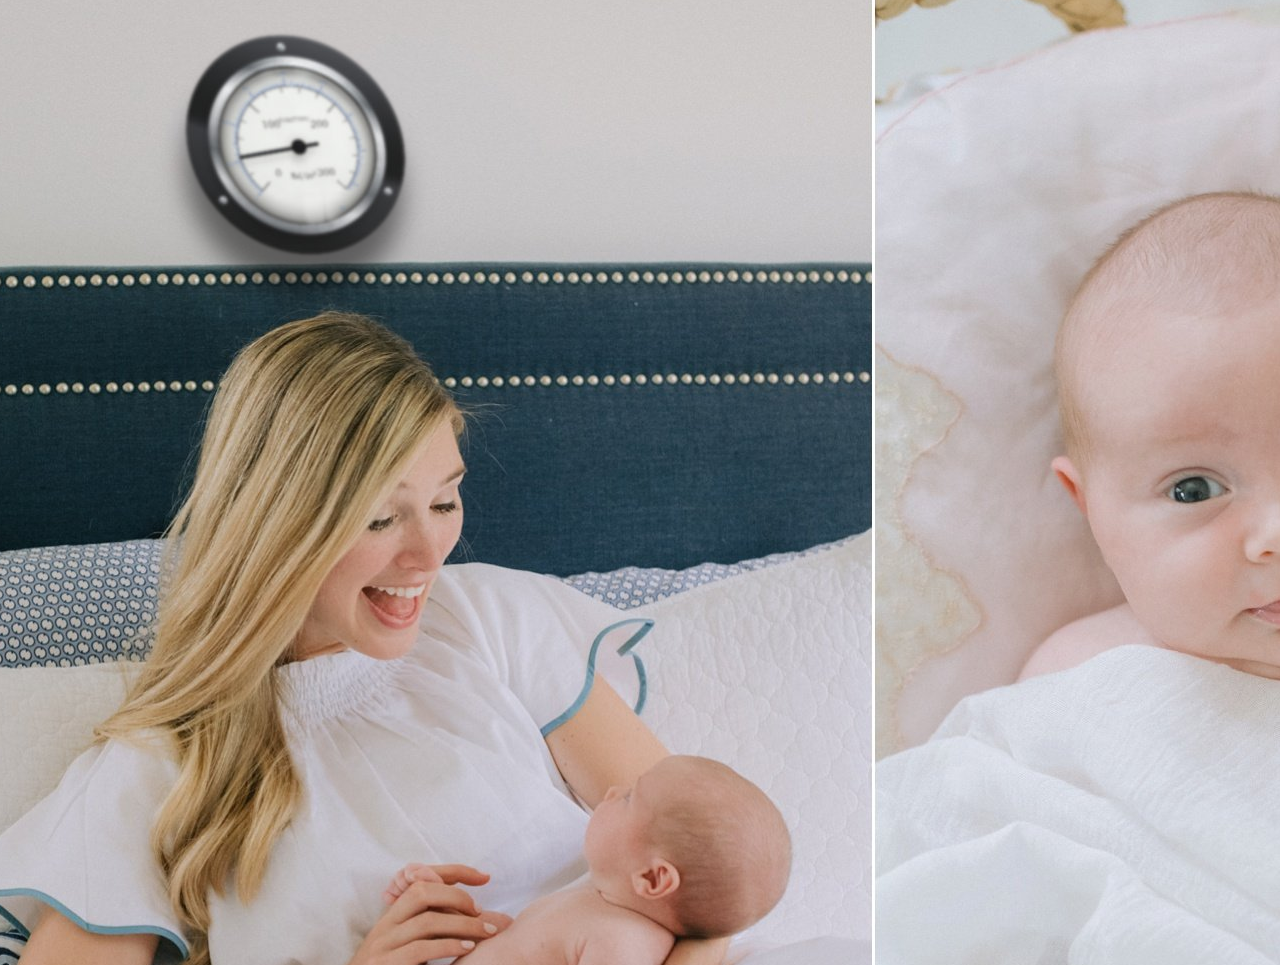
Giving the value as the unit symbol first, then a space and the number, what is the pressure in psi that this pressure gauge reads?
psi 40
